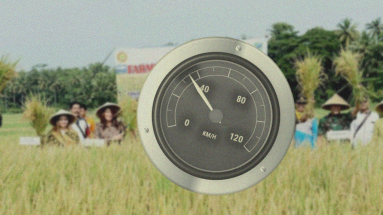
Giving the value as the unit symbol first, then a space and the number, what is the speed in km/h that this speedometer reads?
km/h 35
